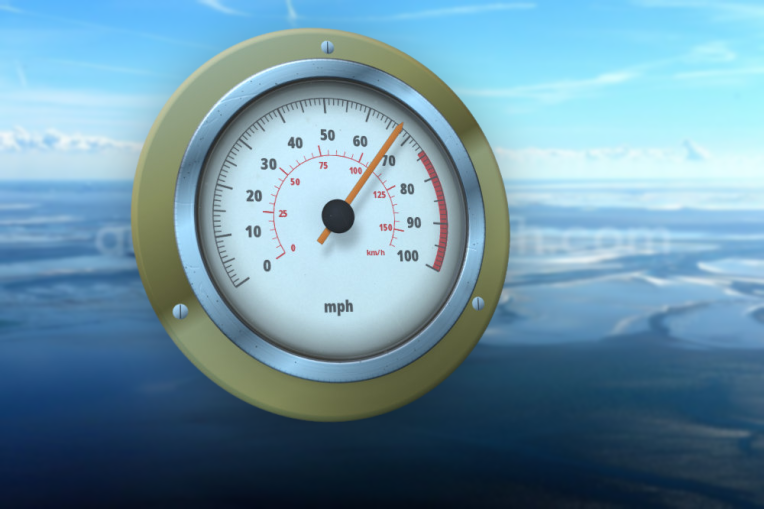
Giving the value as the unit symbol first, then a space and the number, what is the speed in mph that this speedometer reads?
mph 67
